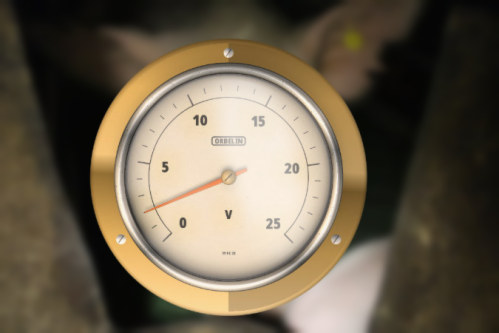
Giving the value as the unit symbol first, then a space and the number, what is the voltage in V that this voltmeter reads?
V 2
